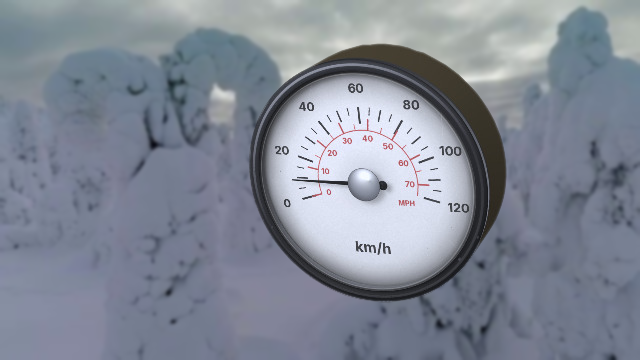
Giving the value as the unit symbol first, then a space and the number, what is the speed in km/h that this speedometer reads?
km/h 10
